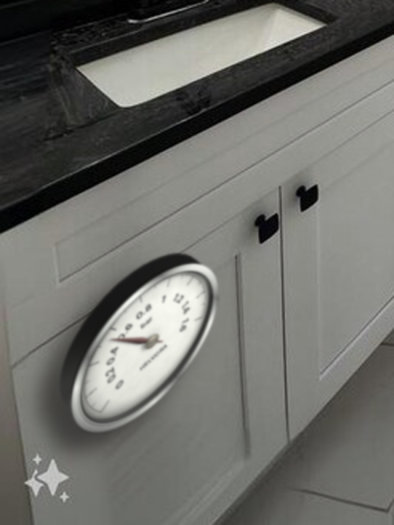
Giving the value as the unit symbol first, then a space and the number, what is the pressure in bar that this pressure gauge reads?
bar 0.55
